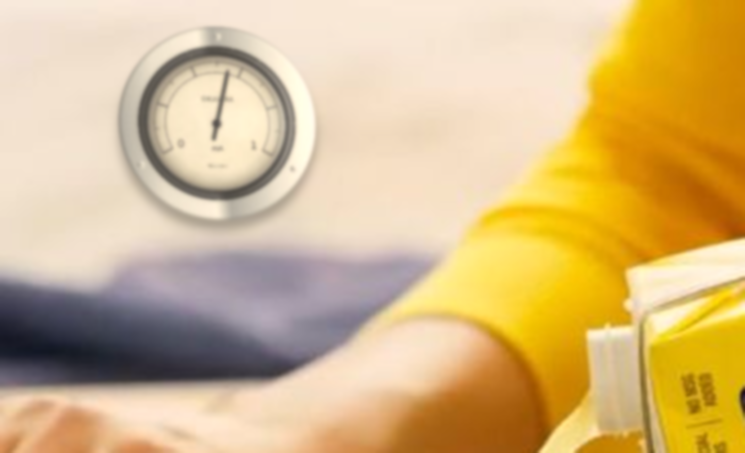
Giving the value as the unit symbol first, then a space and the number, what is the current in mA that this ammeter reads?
mA 0.55
